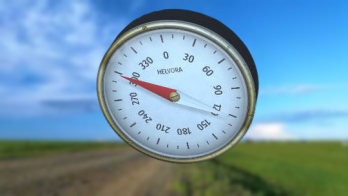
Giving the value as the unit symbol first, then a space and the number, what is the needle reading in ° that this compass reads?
° 300
